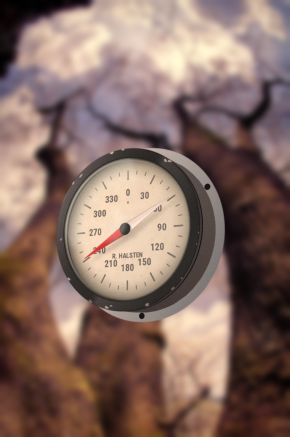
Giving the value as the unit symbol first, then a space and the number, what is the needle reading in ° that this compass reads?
° 240
